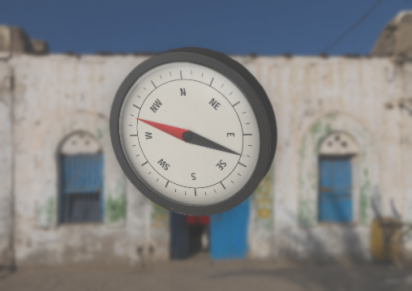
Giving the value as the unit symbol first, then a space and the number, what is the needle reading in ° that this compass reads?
° 290
